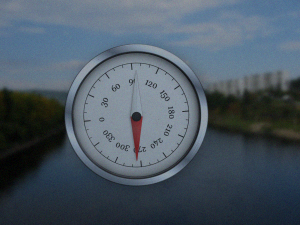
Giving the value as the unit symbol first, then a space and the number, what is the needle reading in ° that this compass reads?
° 275
